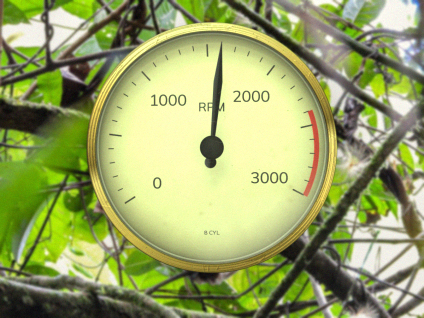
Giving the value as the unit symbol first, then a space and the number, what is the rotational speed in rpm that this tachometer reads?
rpm 1600
